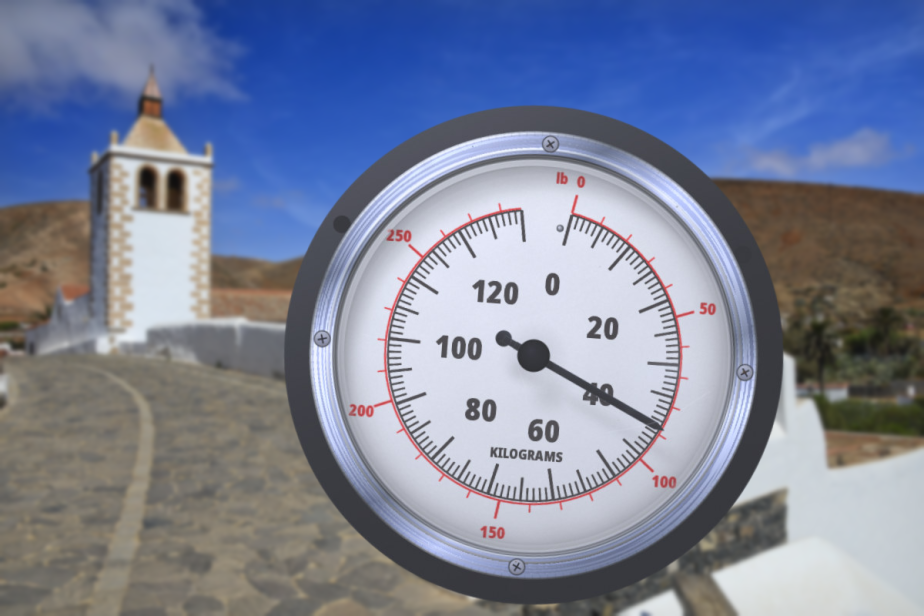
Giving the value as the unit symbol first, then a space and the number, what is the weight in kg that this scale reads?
kg 40
